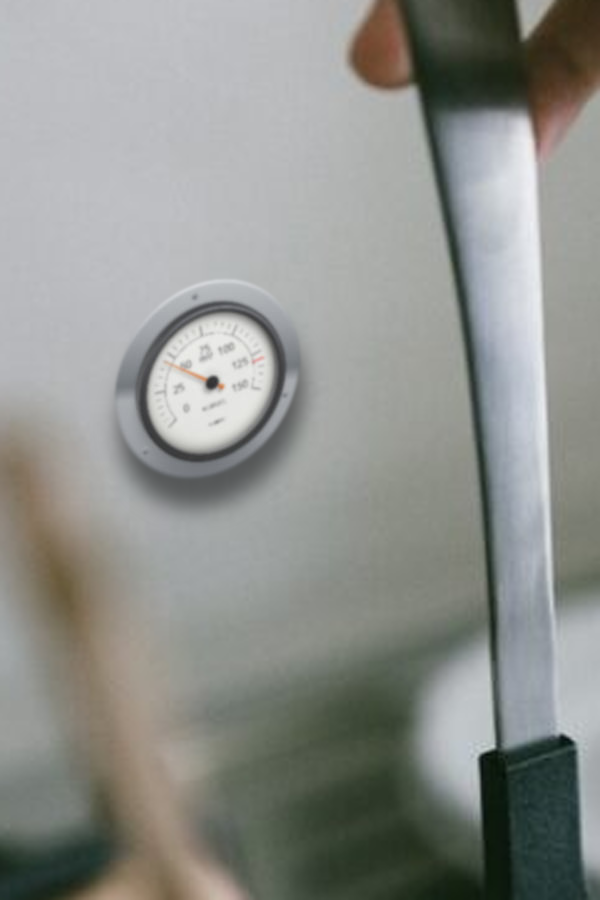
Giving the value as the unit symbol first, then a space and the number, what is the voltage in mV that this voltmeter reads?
mV 45
